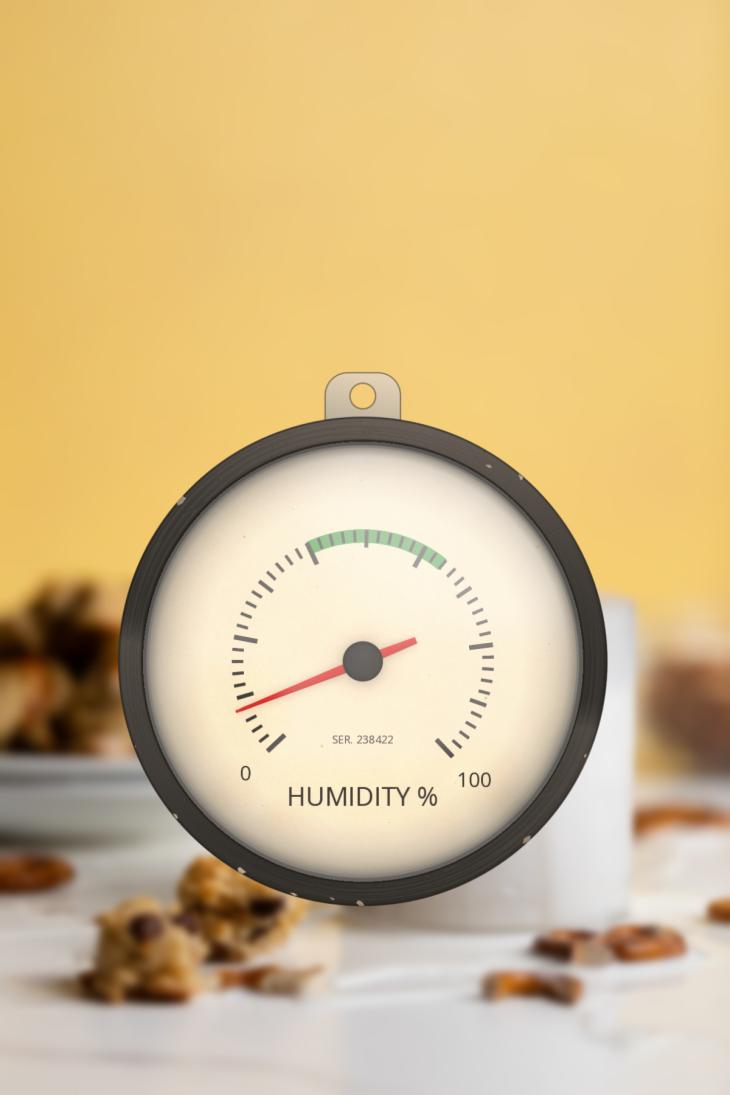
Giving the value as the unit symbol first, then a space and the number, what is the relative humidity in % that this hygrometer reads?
% 8
